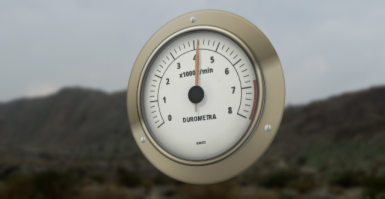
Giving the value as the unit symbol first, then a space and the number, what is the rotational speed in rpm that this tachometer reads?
rpm 4200
